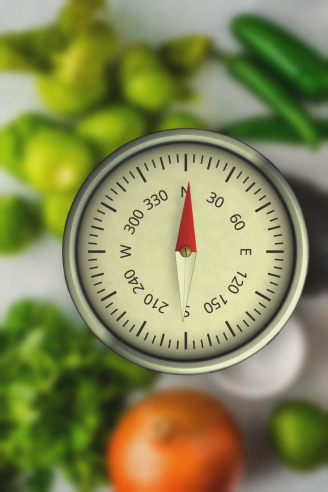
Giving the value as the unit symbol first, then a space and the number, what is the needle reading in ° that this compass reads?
° 2.5
